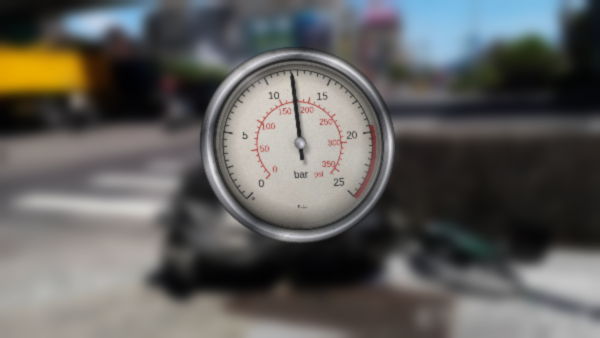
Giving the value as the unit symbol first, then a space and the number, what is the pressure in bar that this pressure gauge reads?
bar 12
